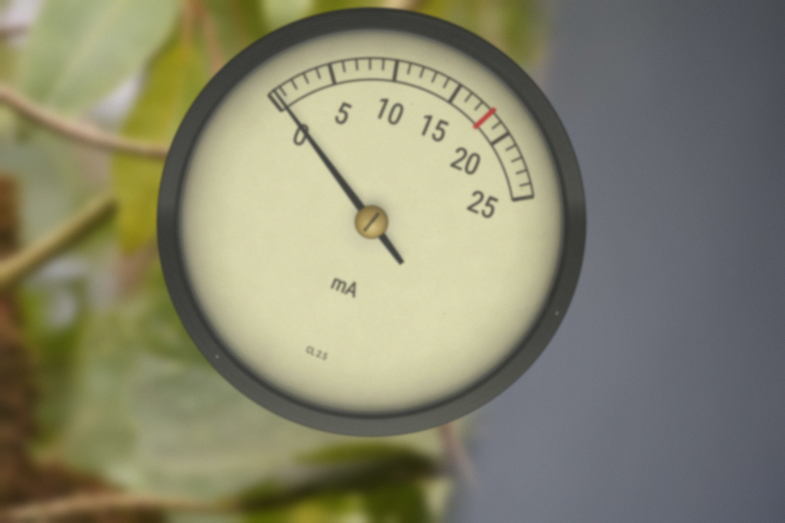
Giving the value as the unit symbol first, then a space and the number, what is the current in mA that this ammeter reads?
mA 0.5
